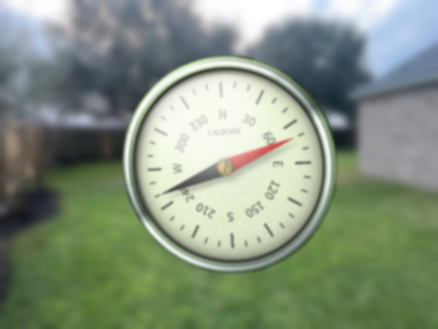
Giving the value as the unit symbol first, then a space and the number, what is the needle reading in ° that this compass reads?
° 70
